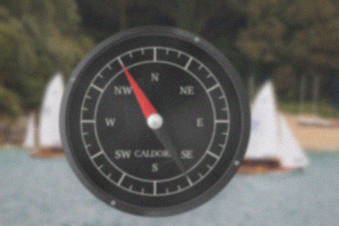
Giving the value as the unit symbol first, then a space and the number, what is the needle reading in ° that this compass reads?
° 330
